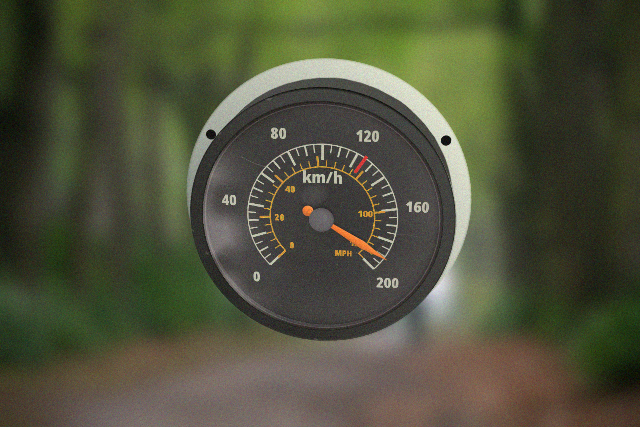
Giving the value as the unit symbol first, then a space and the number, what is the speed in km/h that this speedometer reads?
km/h 190
